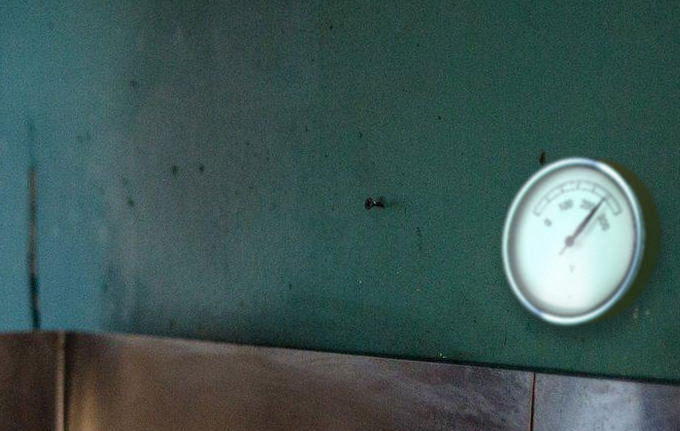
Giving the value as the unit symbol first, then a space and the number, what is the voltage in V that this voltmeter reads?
V 250
